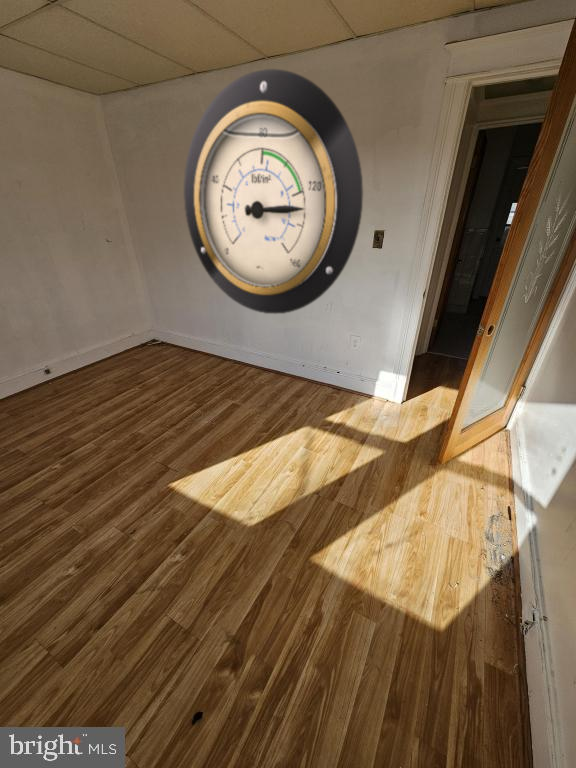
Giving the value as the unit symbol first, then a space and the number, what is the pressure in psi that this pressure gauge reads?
psi 130
